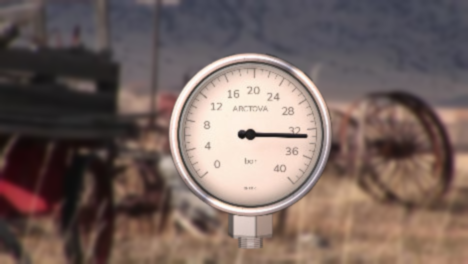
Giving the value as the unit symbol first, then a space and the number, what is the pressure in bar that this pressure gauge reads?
bar 33
